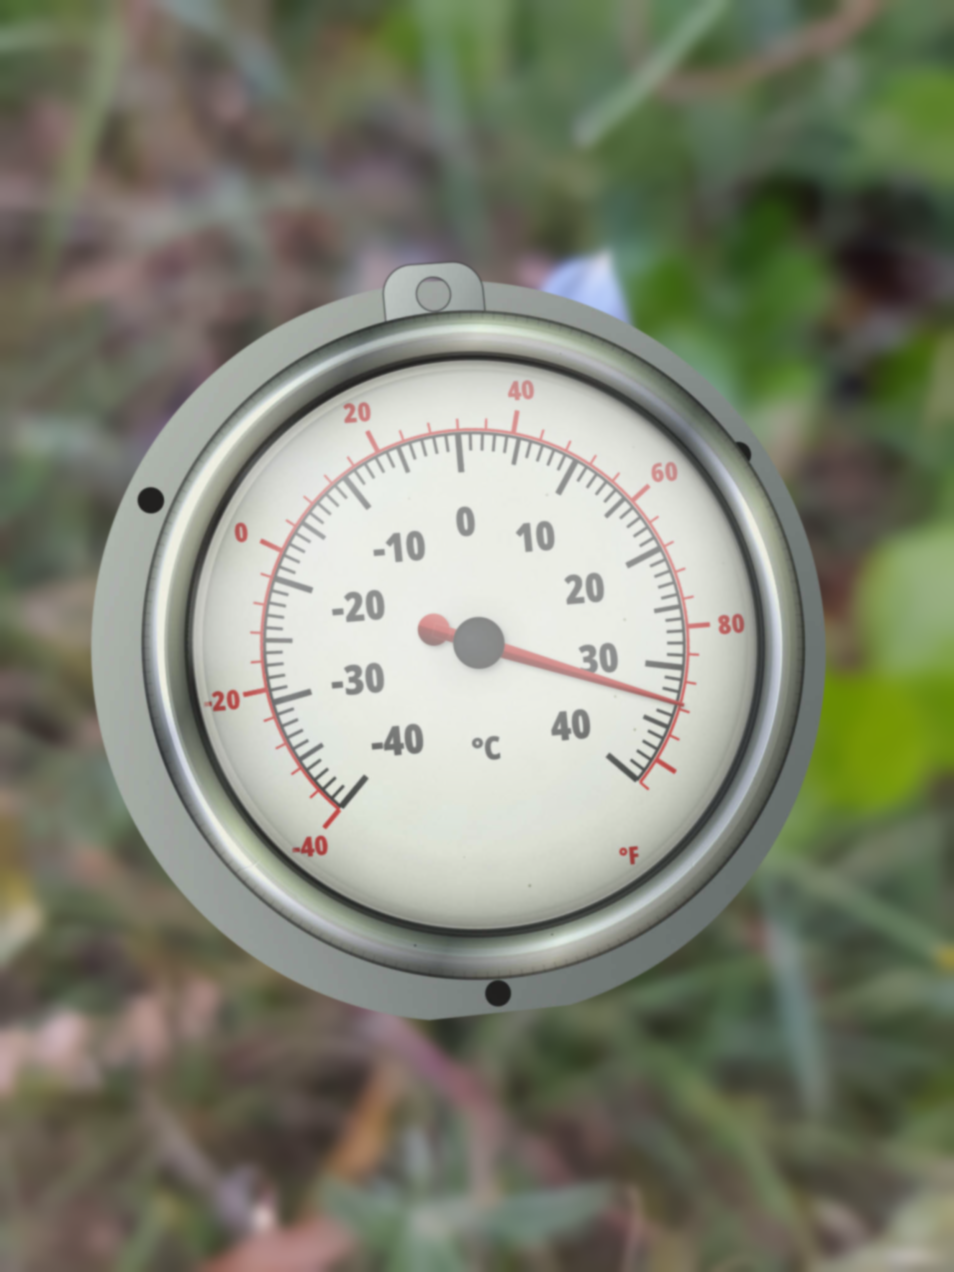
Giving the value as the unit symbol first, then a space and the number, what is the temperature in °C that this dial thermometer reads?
°C 33
